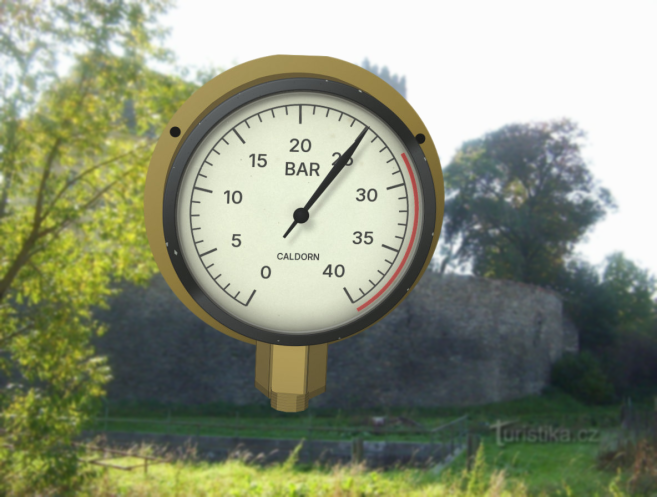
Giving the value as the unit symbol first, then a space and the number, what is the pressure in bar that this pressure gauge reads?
bar 25
